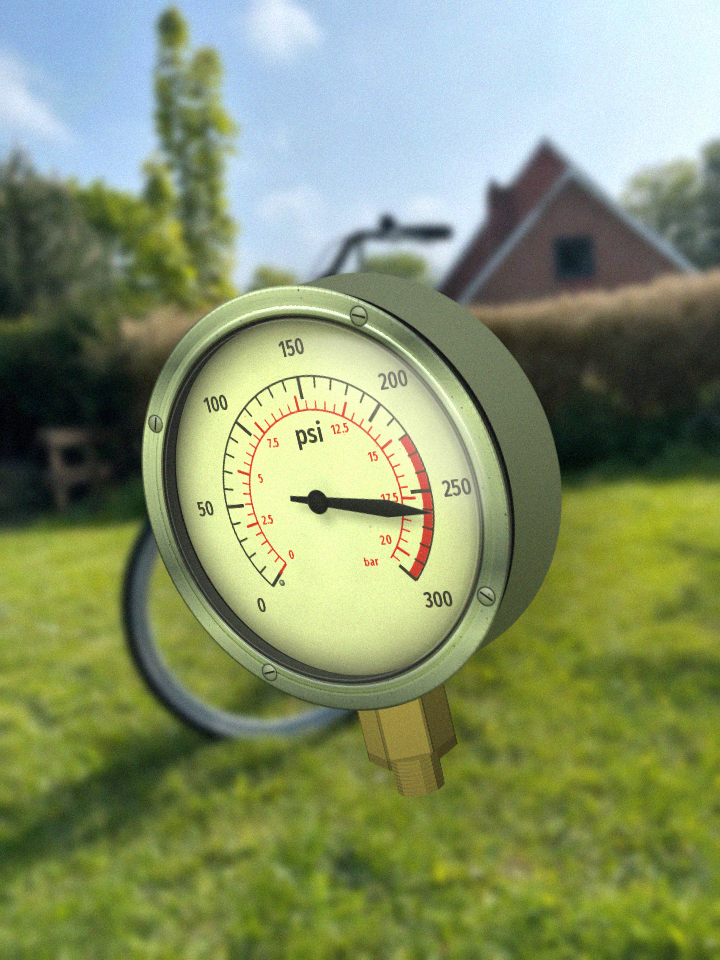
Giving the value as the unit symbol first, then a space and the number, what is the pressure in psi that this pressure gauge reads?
psi 260
